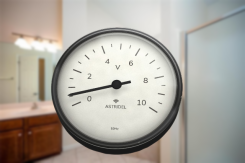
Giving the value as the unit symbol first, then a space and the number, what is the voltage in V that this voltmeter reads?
V 0.5
